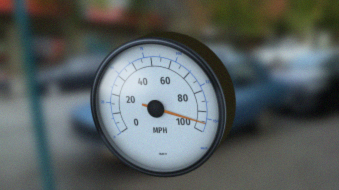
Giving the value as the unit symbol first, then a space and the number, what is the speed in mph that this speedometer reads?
mph 95
